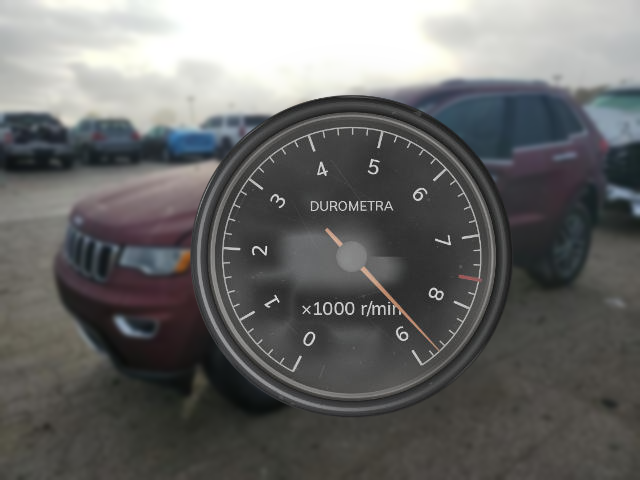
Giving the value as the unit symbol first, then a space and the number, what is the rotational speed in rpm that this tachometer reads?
rpm 8700
